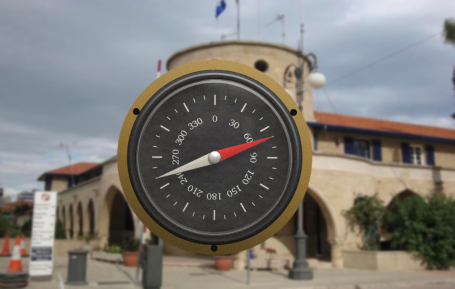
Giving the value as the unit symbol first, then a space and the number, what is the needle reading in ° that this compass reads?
° 70
